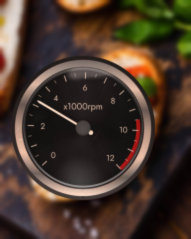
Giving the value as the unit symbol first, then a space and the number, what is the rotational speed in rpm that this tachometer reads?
rpm 3250
